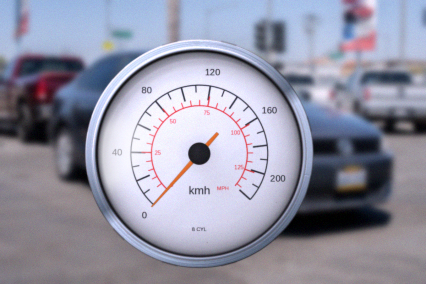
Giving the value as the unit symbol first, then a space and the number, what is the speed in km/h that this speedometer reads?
km/h 0
